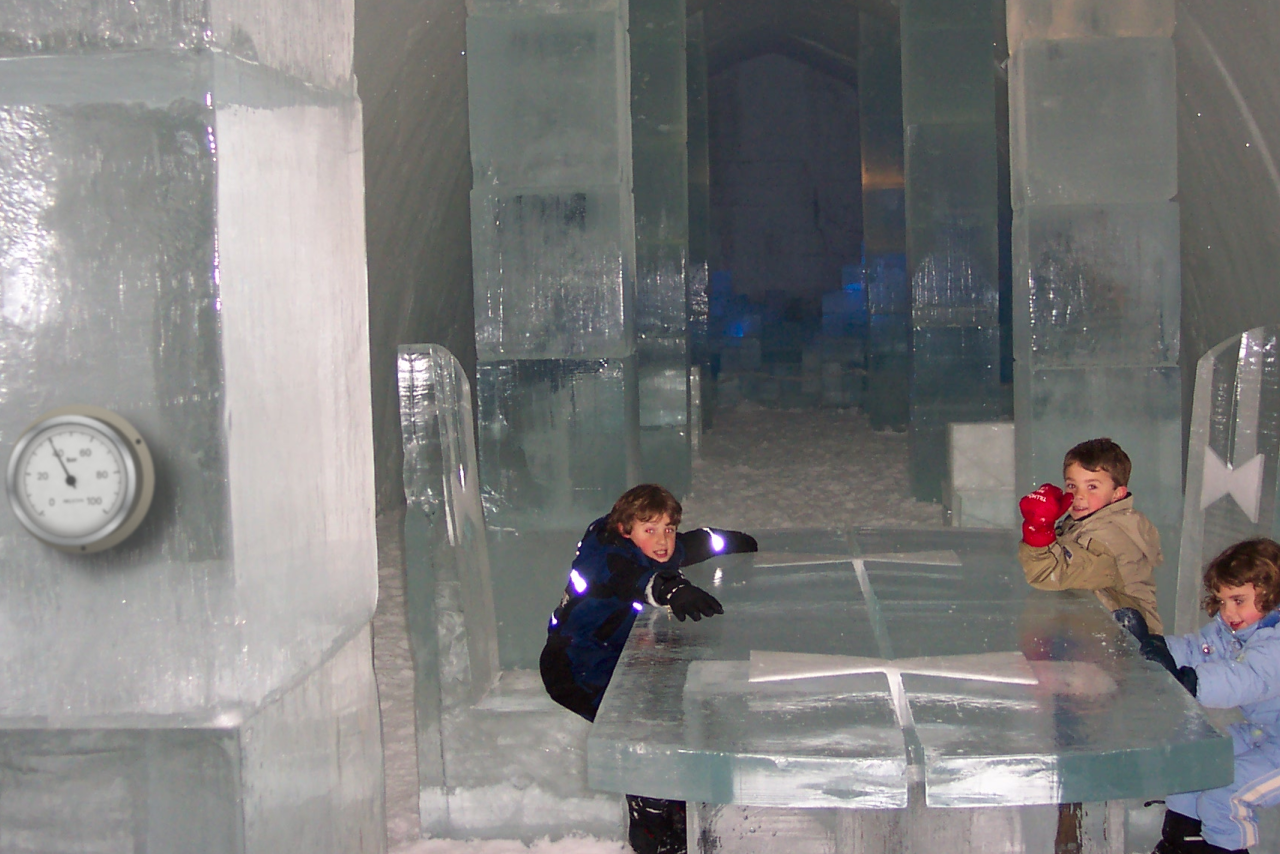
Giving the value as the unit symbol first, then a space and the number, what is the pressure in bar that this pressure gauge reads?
bar 40
